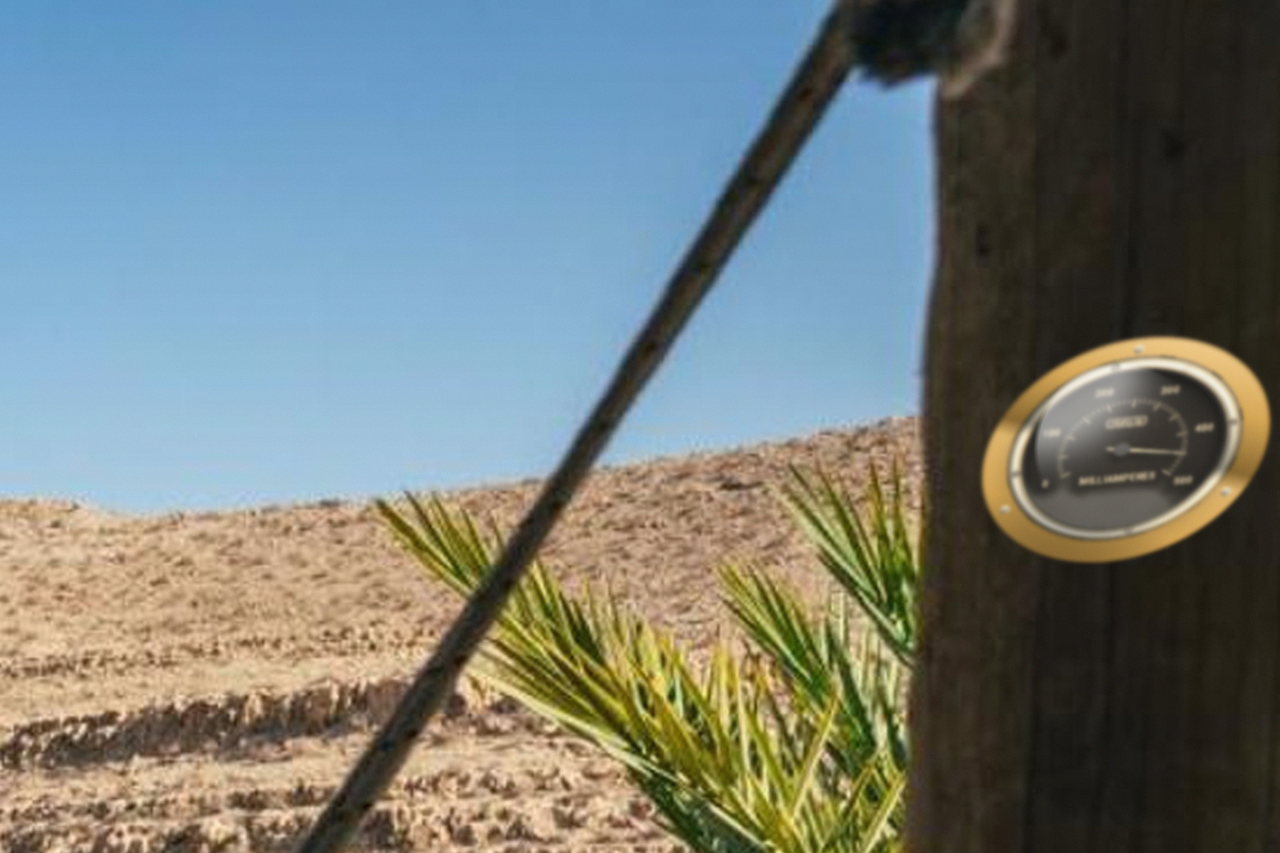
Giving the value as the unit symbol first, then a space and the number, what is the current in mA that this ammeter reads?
mA 450
